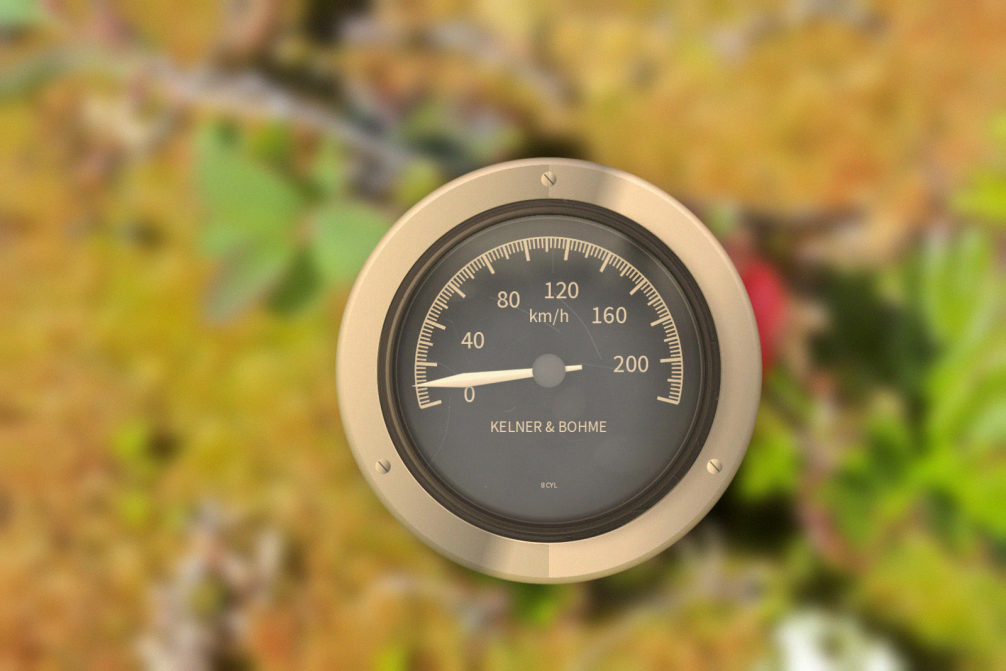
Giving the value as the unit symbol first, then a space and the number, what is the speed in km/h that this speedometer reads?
km/h 10
